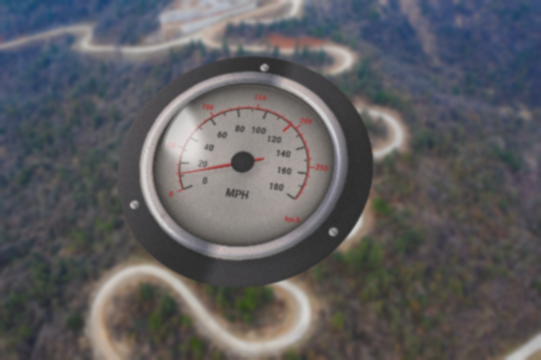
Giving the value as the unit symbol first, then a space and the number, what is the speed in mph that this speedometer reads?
mph 10
